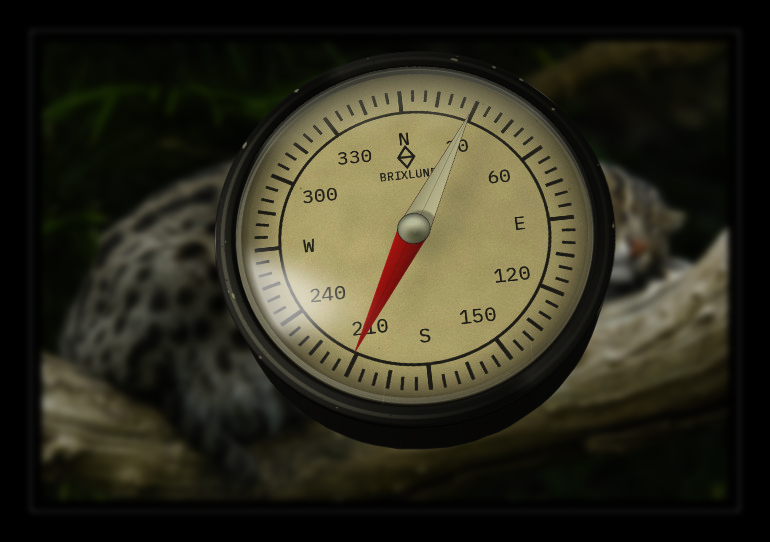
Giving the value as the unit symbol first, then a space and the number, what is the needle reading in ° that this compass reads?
° 210
